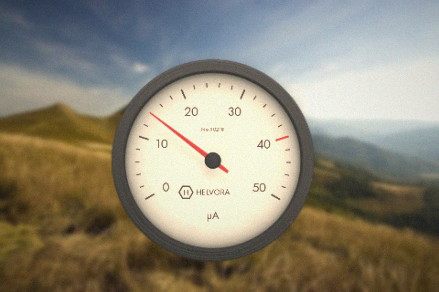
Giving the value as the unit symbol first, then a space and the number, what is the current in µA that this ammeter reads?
µA 14
